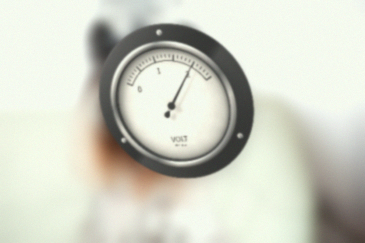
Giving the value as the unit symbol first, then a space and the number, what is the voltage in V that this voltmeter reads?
V 2
